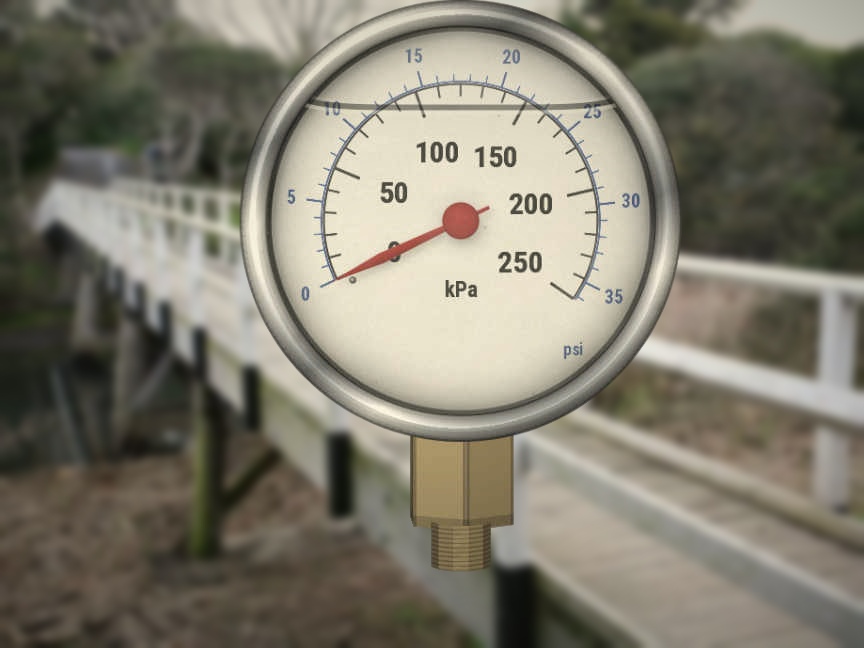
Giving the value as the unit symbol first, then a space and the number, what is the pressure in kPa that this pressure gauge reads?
kPa 0
